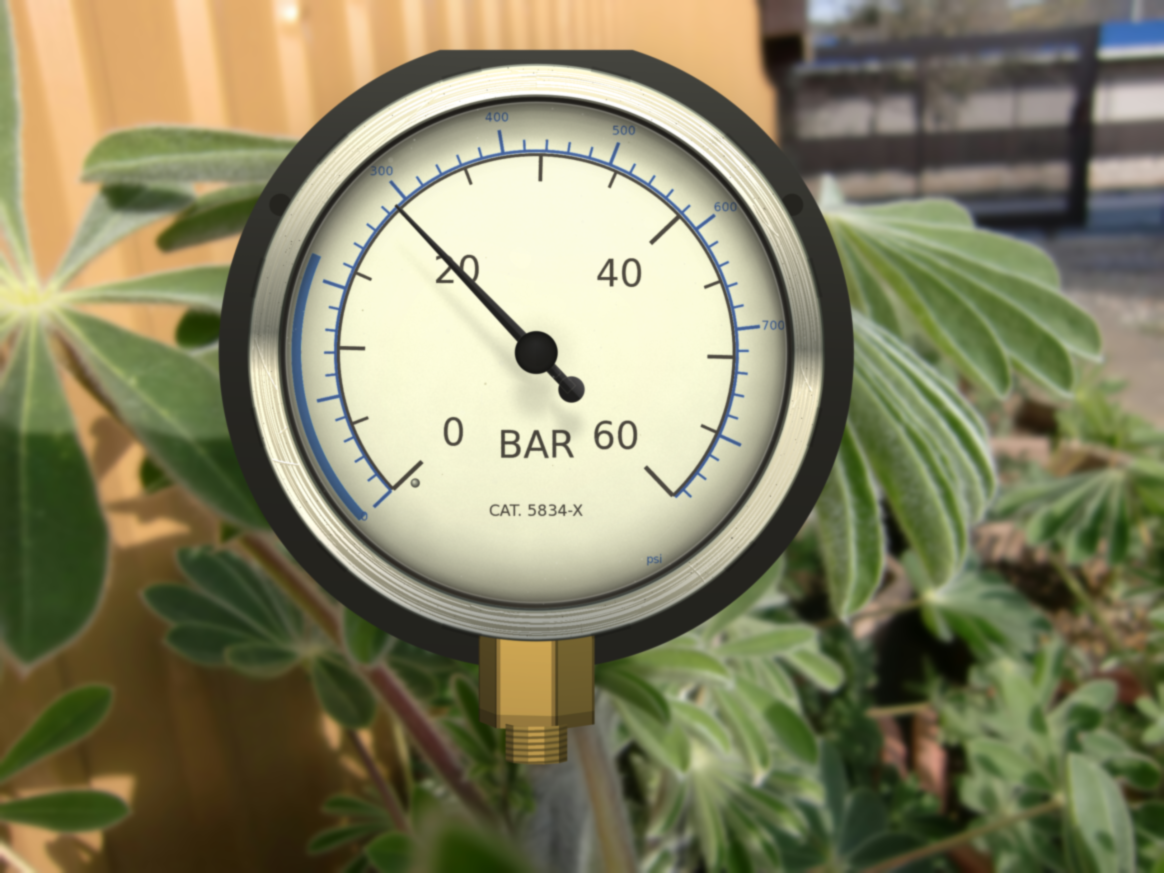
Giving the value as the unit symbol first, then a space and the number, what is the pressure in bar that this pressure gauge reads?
bar 20
